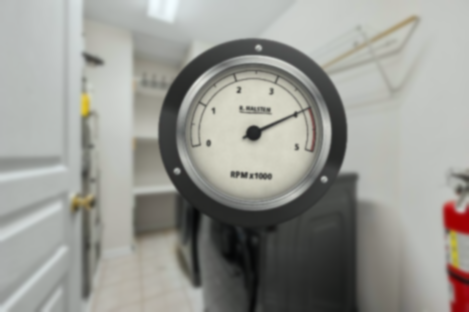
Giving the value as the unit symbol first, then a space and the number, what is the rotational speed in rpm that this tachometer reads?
rpm 4000
